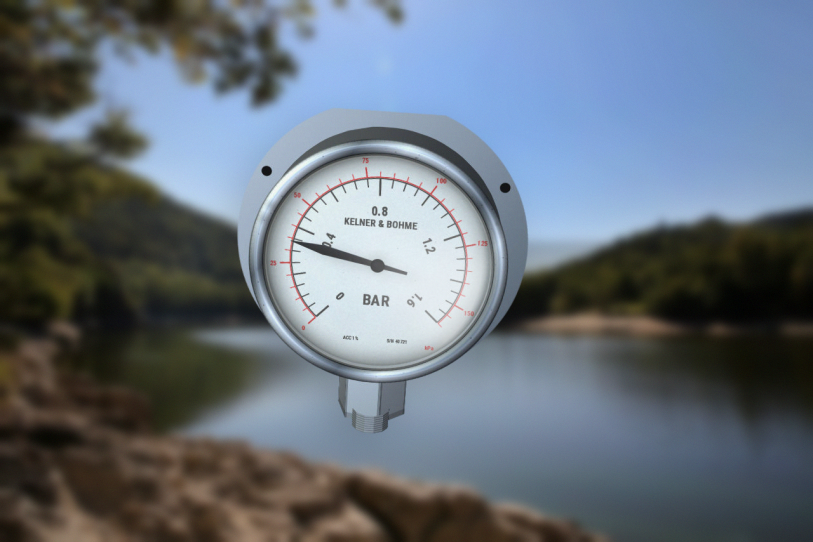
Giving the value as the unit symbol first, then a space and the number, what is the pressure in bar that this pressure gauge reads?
bar 0.35
